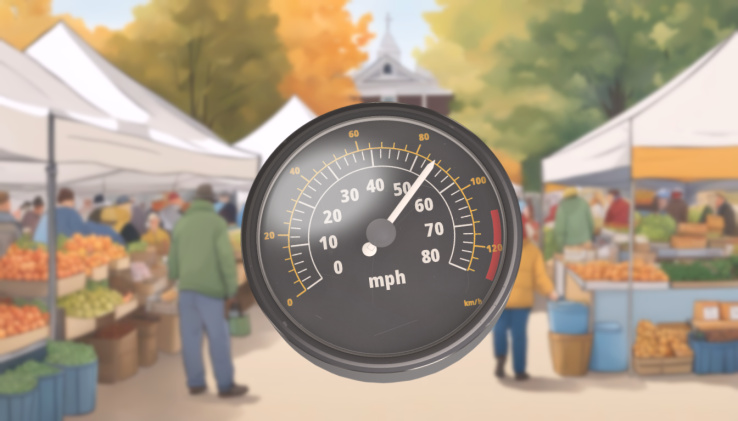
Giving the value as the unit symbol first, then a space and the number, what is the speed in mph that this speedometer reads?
mph 54
